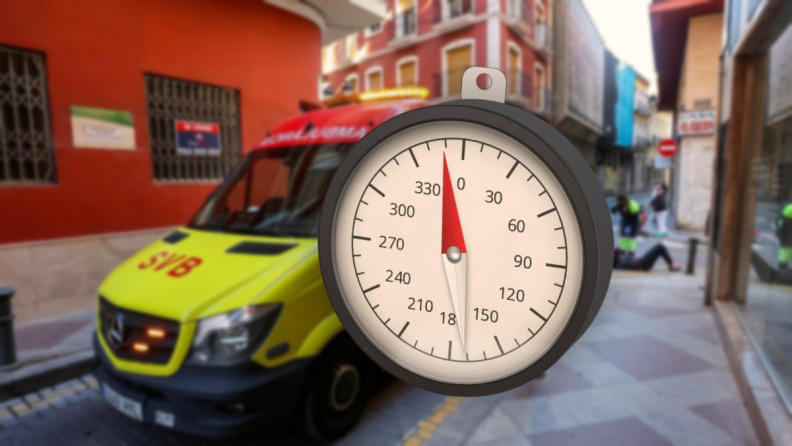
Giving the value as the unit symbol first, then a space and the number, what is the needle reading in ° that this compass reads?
° 350
